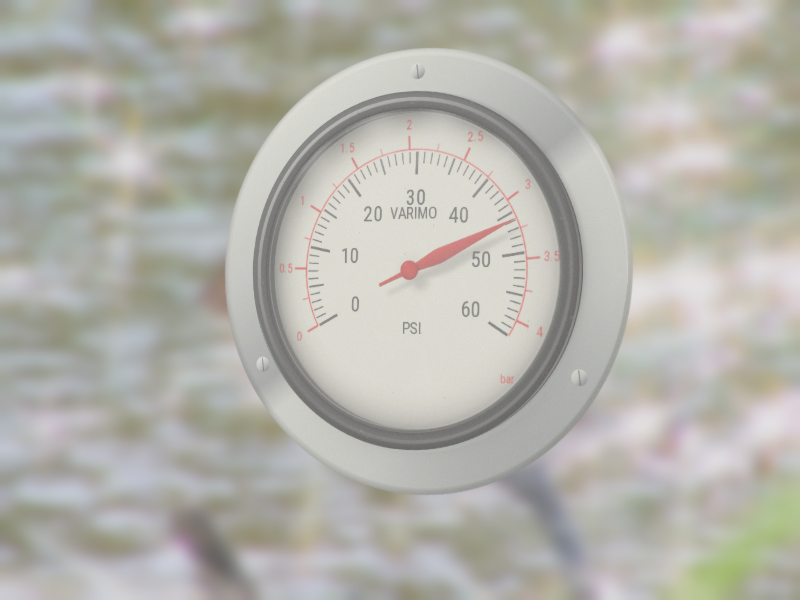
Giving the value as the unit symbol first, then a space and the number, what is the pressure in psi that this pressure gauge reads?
psi 46
